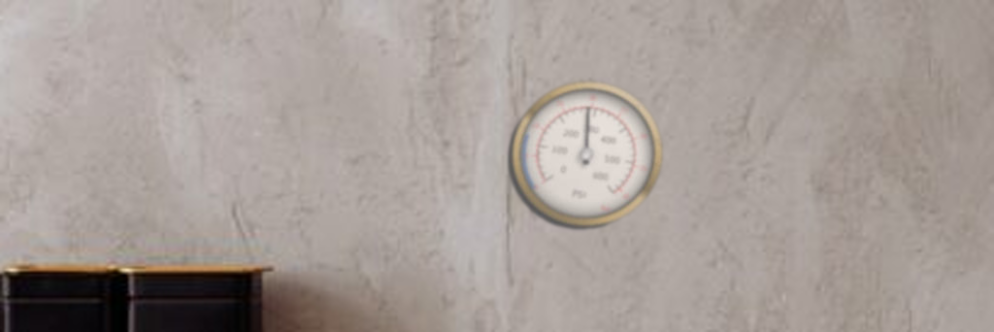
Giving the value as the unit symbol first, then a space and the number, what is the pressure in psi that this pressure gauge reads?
psi 280
